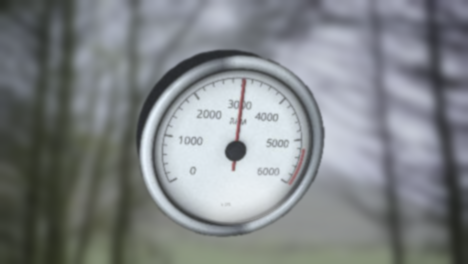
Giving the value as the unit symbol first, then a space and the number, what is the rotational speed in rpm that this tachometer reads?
rpm 3000
